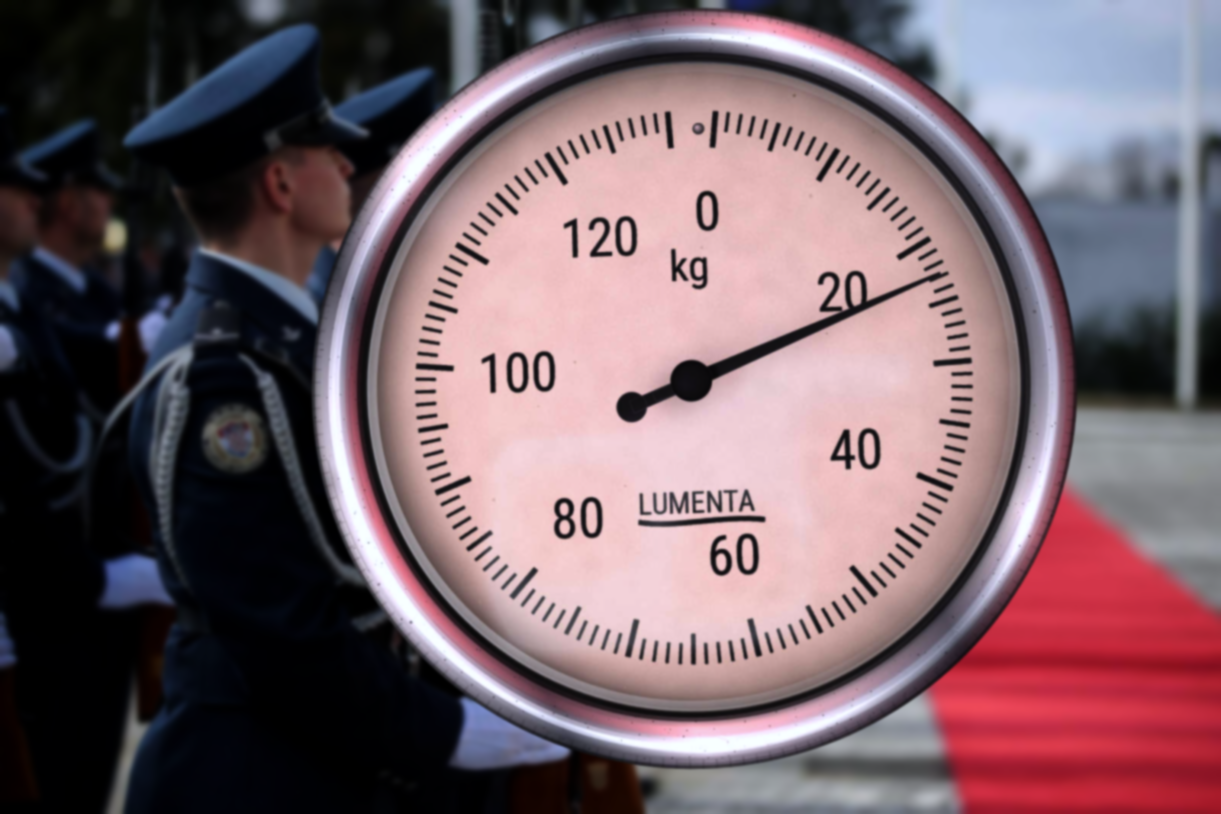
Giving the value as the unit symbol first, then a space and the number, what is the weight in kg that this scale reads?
kg 23
